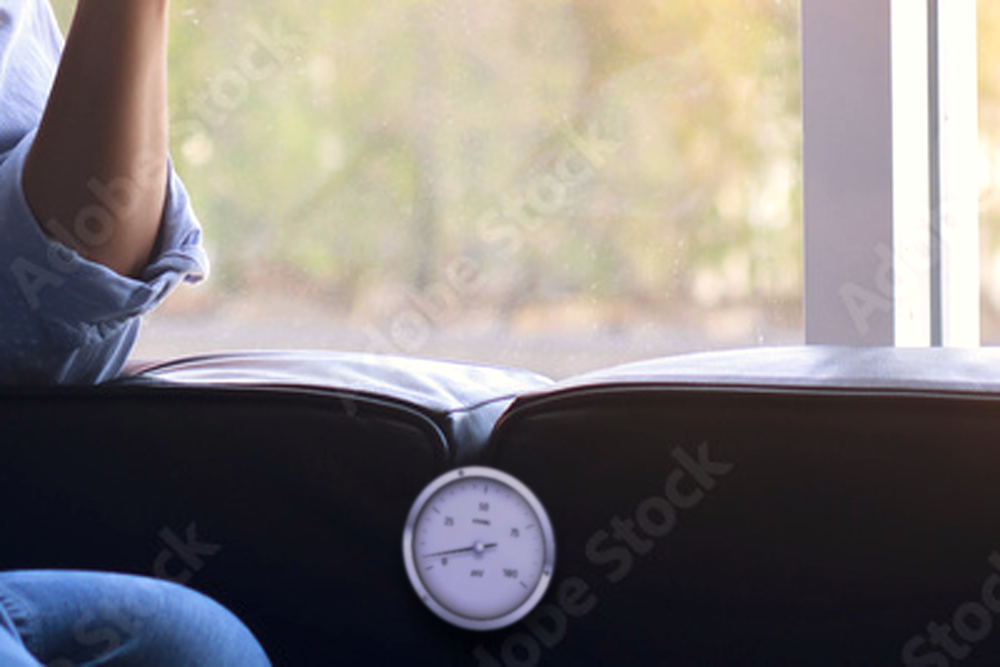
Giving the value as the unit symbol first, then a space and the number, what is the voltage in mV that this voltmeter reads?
mV 5
